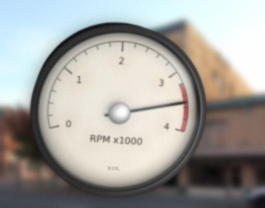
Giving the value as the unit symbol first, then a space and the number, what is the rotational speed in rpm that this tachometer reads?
rpm 3500
